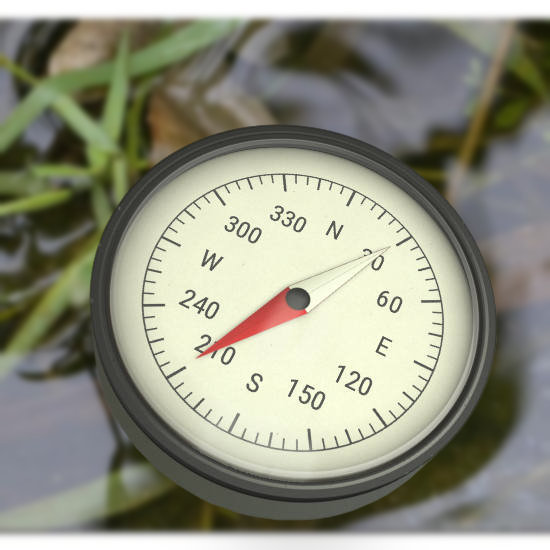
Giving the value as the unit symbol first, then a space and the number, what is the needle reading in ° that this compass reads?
° 210
